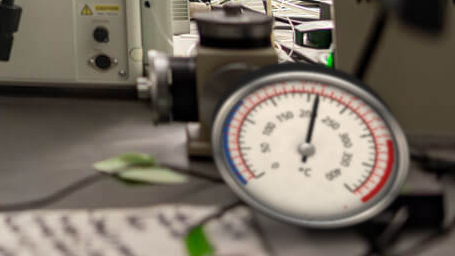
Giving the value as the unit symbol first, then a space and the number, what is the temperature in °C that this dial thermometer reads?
°C 210
